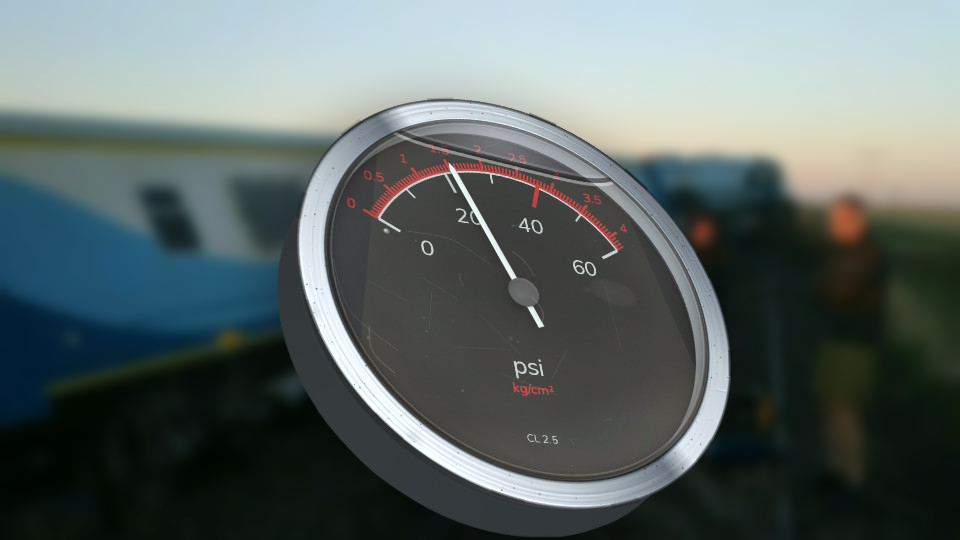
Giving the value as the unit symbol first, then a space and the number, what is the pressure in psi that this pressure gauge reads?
psi 20
